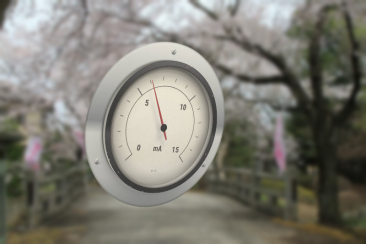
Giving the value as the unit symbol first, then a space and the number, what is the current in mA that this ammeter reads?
mA 6
